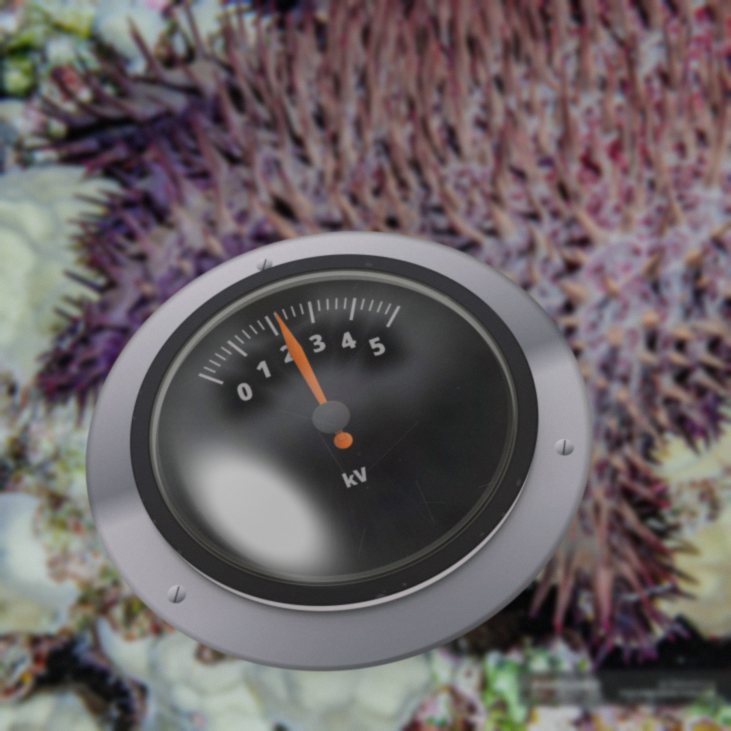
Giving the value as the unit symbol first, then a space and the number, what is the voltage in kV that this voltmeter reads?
kV 2.2
